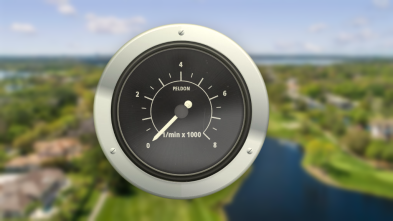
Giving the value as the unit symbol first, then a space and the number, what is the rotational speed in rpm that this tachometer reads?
rpm 0
